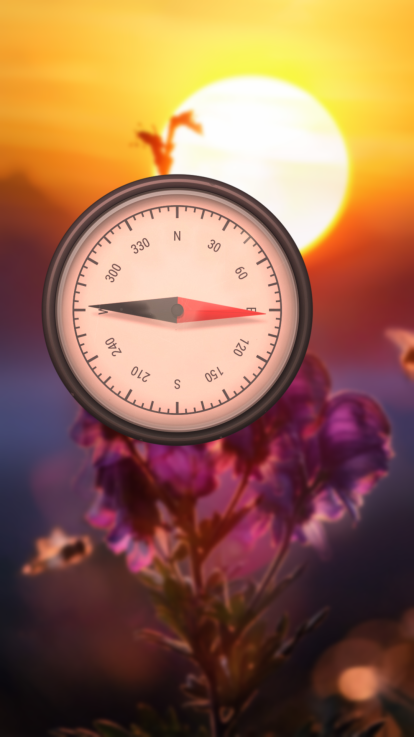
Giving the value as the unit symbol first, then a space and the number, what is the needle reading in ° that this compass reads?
° 92.5
